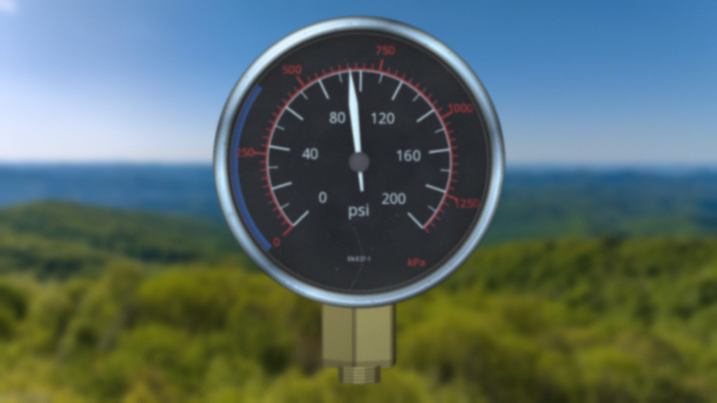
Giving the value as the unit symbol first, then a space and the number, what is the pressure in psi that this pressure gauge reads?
psi 95
